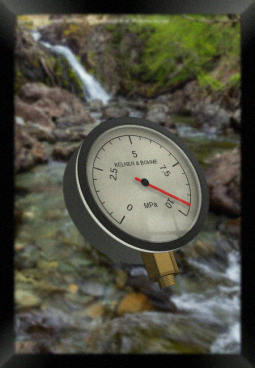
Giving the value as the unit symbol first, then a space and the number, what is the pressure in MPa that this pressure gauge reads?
MPa 9.5
